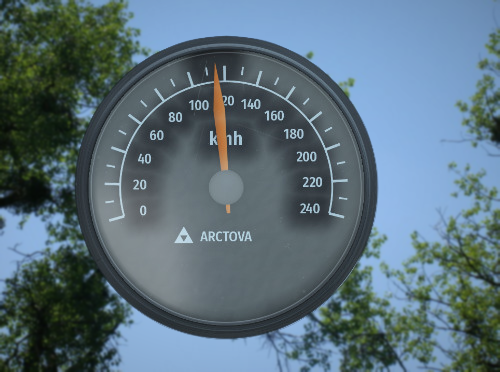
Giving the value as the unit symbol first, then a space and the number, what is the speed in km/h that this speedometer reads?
km/h 115
